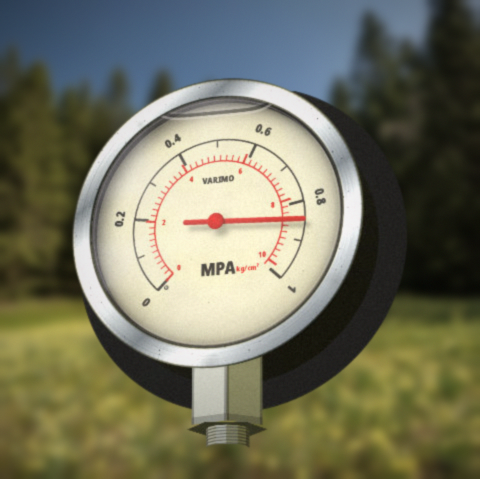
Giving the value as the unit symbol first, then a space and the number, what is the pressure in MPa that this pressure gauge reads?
MPa 0.85
